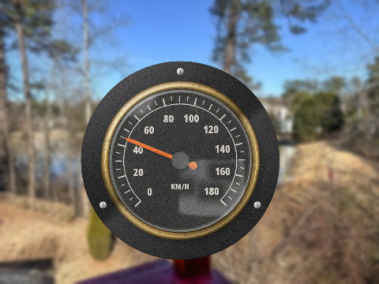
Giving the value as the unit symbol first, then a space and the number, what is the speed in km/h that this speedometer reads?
km/h 45
